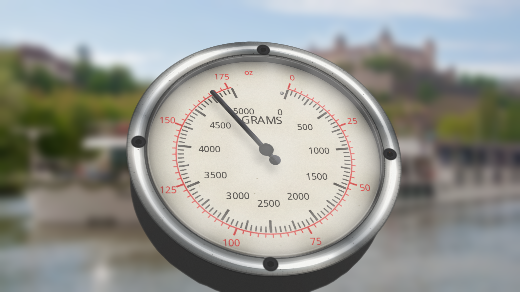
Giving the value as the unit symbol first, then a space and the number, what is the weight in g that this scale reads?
g 4750
